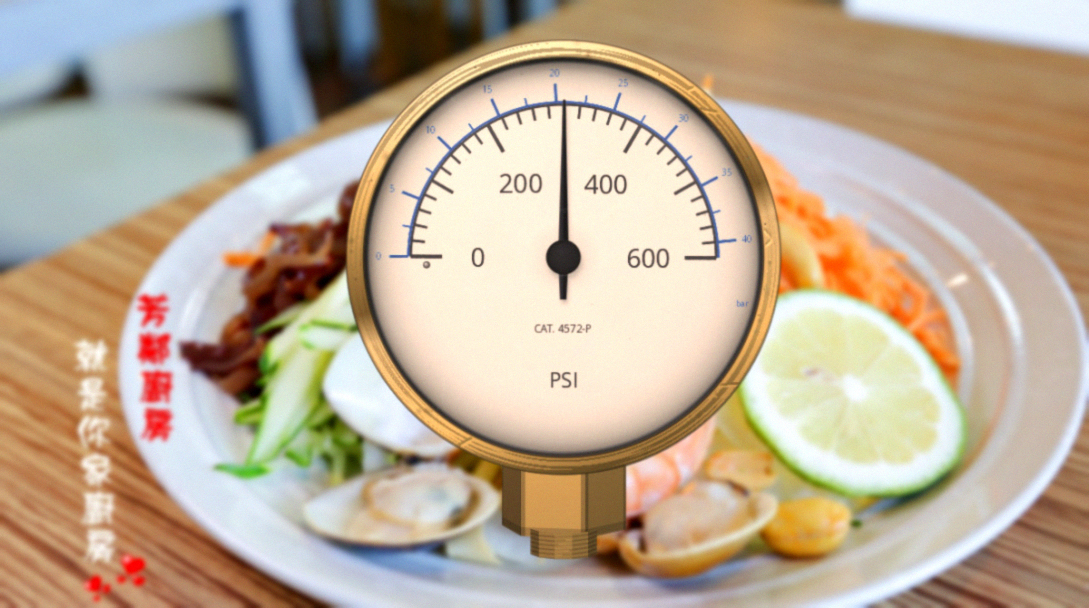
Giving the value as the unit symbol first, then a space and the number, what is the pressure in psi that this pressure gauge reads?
psi 300
